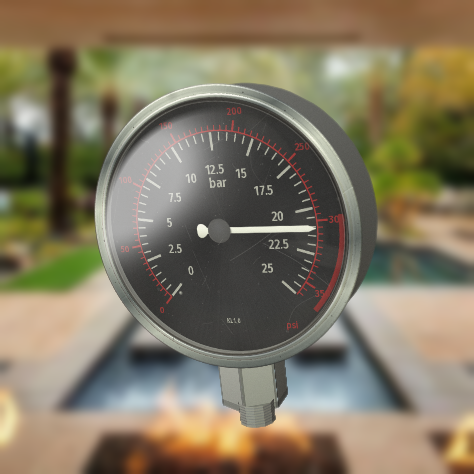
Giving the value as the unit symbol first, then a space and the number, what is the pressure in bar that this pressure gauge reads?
bar 21
